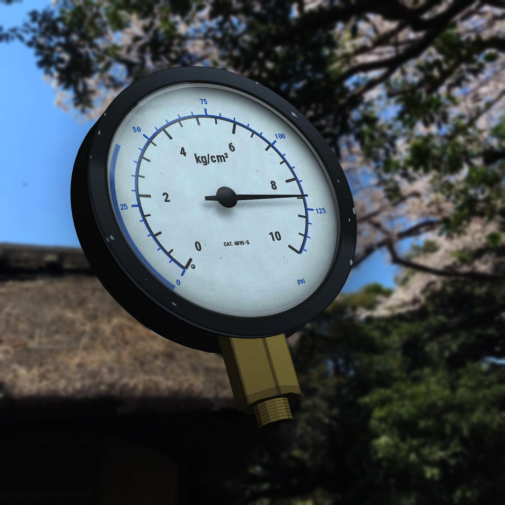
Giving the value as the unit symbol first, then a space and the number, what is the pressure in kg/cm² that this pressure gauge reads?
kg/cm² 8.5
